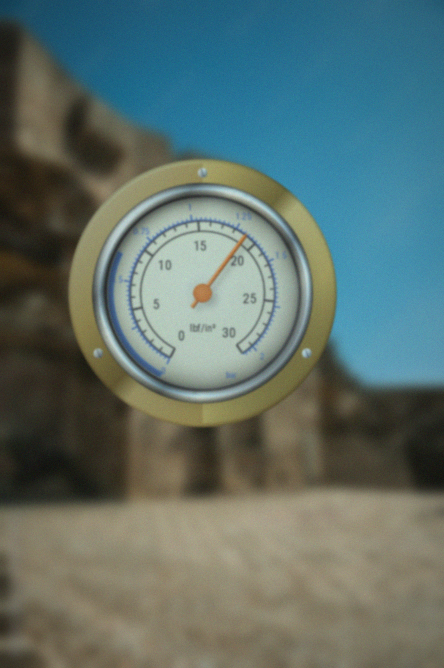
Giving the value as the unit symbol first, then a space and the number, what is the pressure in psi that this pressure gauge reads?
psi 19
